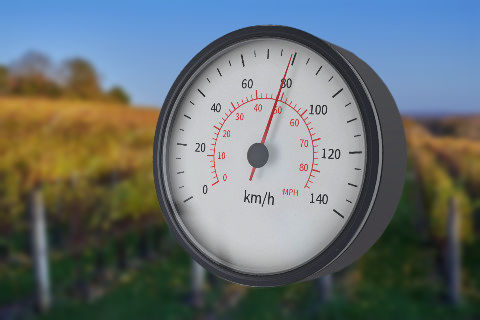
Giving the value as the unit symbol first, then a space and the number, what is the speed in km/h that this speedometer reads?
km/h 80
